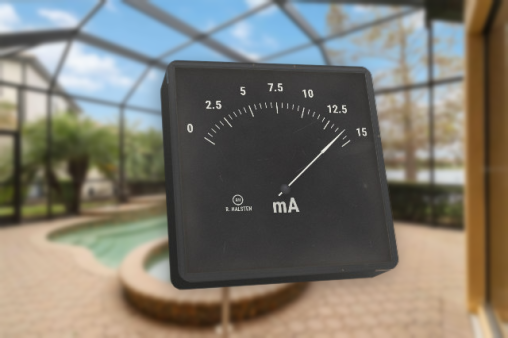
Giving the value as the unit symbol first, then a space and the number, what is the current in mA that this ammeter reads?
mA 14
